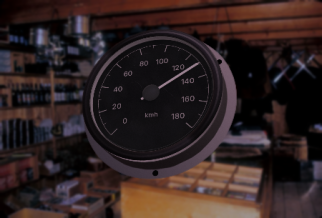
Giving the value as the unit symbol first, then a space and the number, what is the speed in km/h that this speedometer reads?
km/h 130
